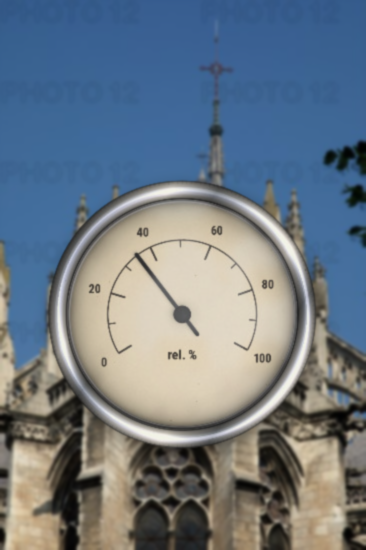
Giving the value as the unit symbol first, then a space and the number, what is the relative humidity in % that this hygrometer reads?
% 35
